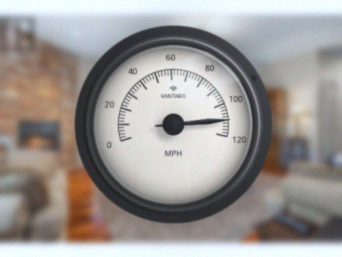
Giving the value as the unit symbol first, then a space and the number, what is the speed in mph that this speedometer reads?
mph 110
